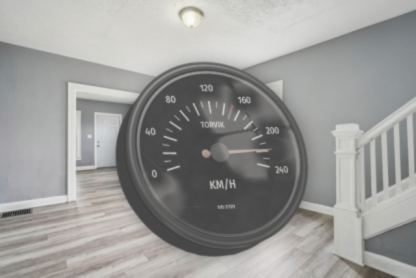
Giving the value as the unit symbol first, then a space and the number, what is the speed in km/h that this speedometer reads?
km/h 220
